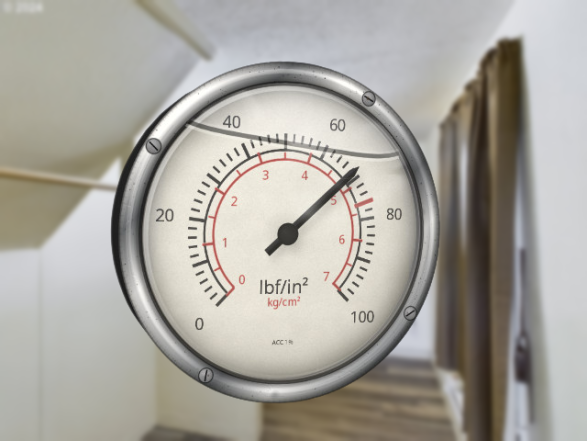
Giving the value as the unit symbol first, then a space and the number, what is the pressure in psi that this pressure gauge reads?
psi 68
